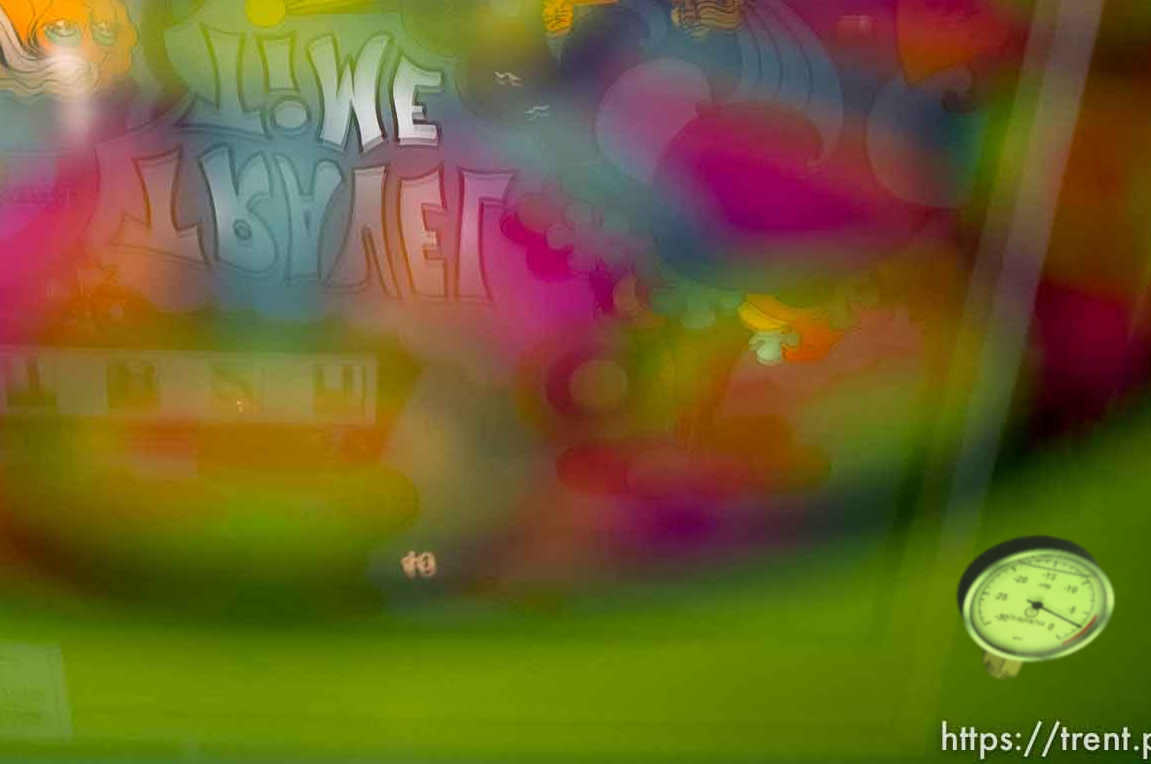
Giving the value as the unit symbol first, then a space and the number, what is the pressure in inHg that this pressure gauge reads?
inHg -3
